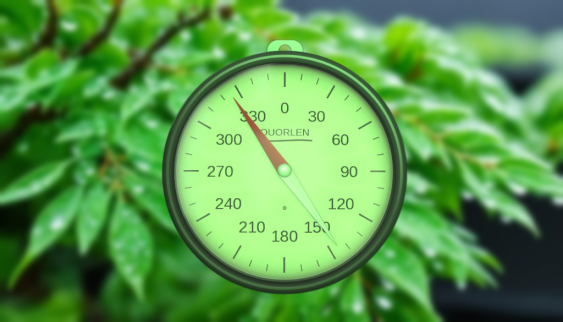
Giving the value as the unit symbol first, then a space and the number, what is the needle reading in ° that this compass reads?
° 325
